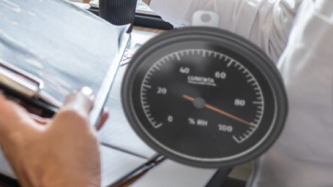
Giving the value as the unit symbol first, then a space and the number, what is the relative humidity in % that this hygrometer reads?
% 90
